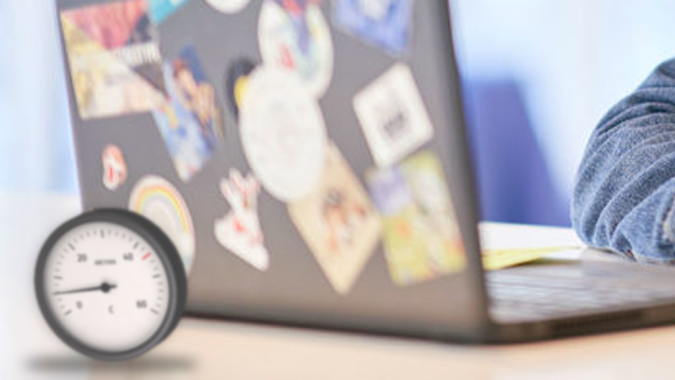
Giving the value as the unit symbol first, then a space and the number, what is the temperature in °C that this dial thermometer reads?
°C 6
